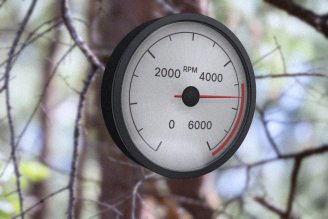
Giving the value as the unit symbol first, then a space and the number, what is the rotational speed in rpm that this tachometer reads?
rpm 4750
